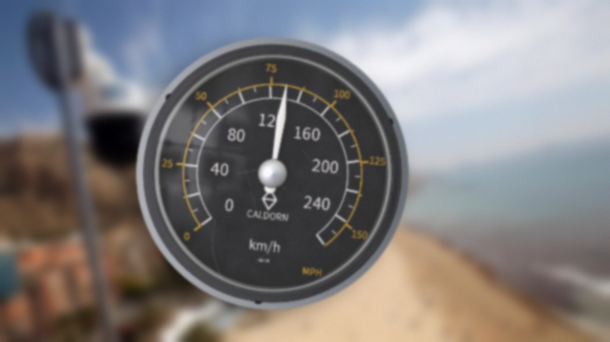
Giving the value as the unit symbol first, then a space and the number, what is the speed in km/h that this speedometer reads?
km/h 130
